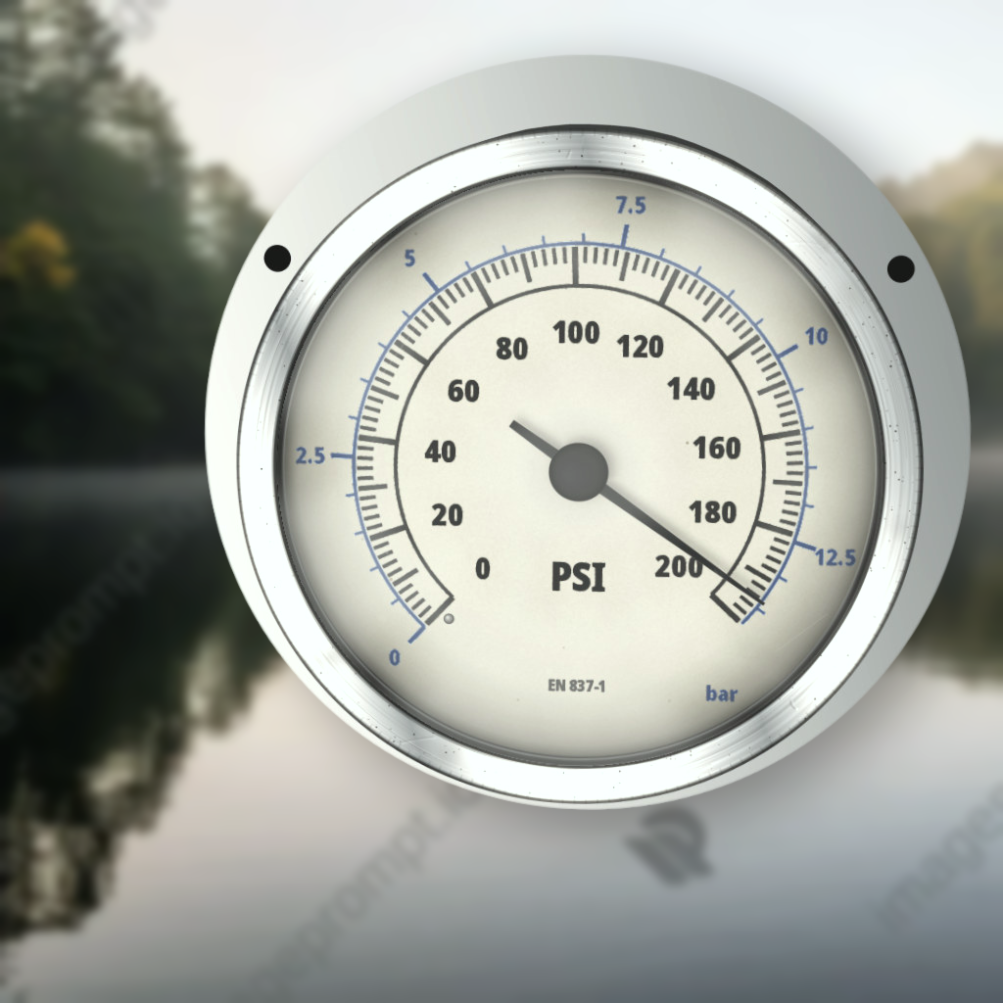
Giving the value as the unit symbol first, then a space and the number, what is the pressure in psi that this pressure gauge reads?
psi 194
